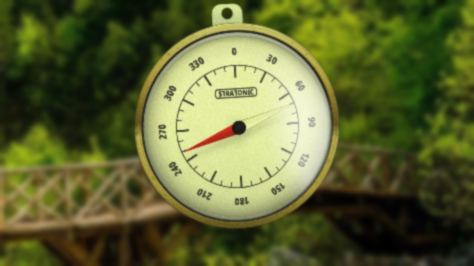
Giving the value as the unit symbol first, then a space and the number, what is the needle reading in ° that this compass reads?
° 250
